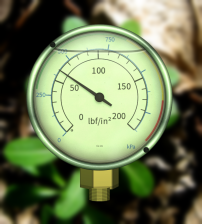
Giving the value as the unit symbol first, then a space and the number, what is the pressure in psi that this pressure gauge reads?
psi 60
